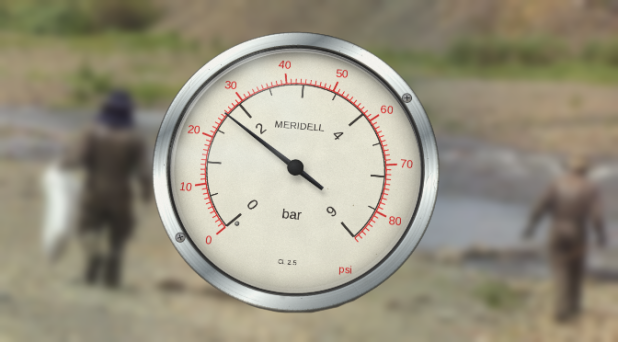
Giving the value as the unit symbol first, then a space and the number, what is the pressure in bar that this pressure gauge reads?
bar 1.75
